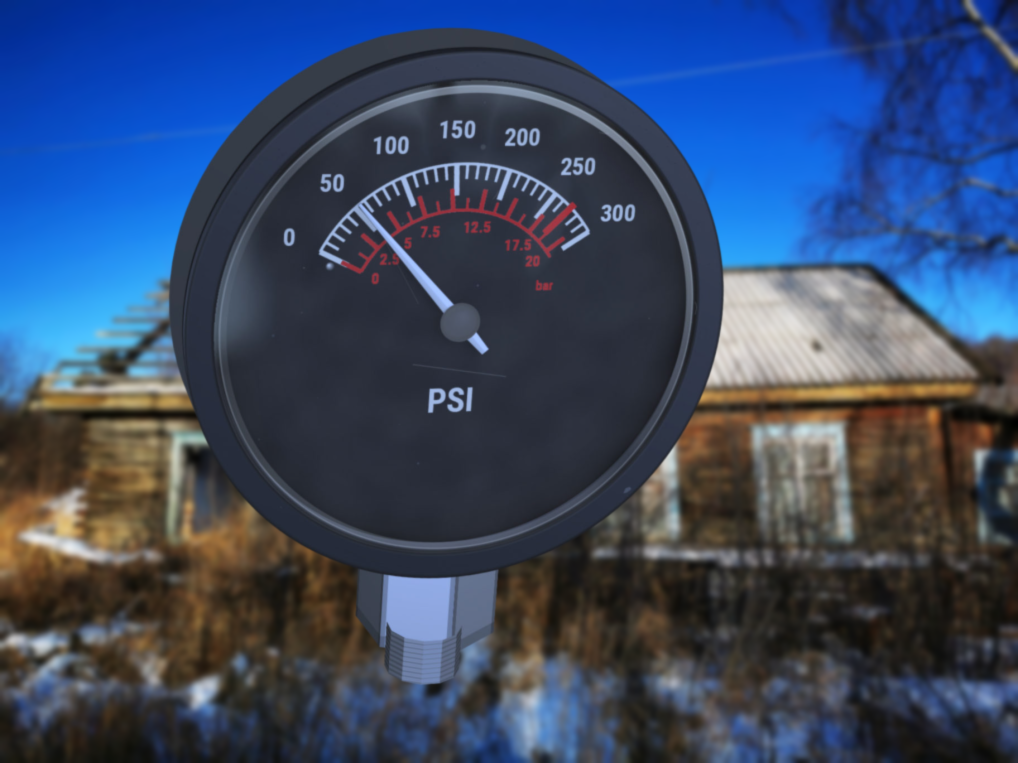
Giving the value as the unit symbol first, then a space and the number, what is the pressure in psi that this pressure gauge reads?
psi 55
